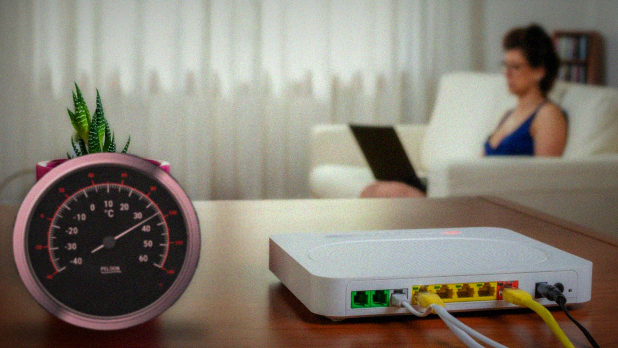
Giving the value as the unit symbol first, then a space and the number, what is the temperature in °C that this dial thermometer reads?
°C 35
